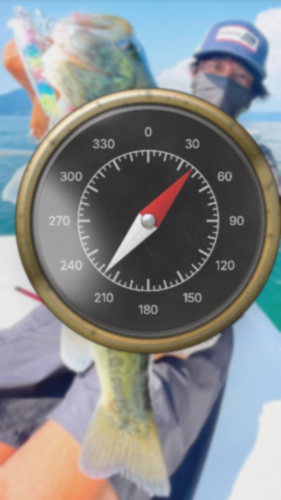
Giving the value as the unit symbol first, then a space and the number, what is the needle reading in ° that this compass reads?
° 40
